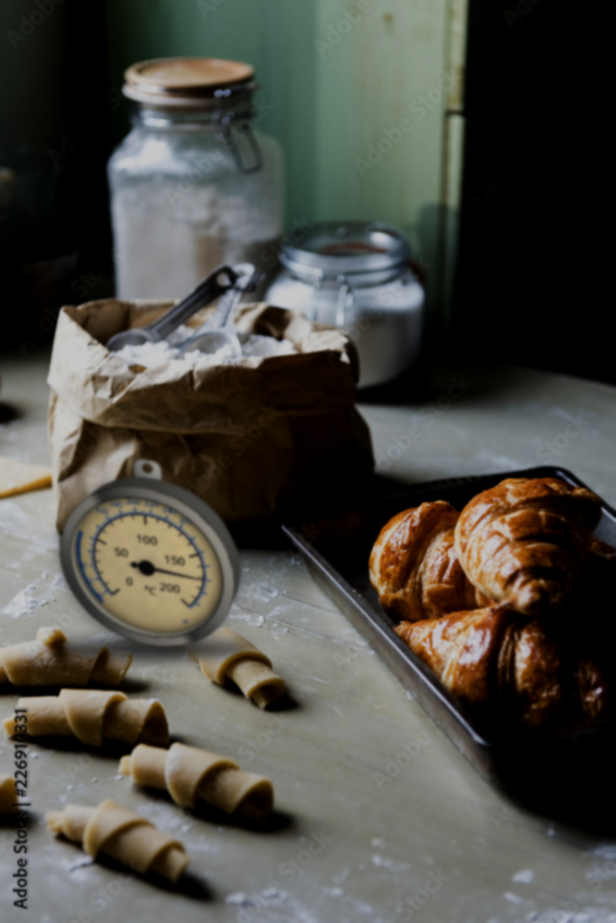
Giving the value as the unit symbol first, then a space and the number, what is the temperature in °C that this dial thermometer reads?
°C 170
